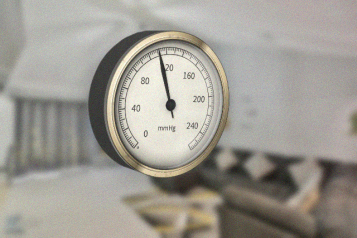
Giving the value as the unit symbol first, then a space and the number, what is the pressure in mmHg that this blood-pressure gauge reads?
mmHg 110
